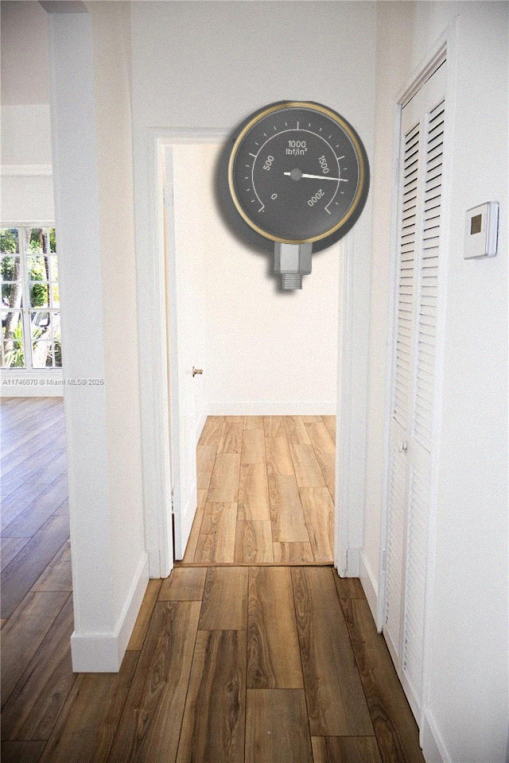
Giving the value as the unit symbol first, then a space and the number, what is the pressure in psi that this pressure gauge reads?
psi 1700
